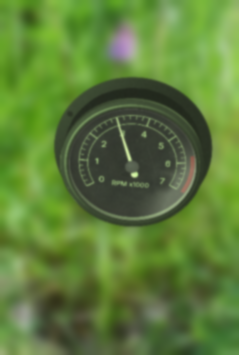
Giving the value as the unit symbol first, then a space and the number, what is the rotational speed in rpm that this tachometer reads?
rpm 3000
